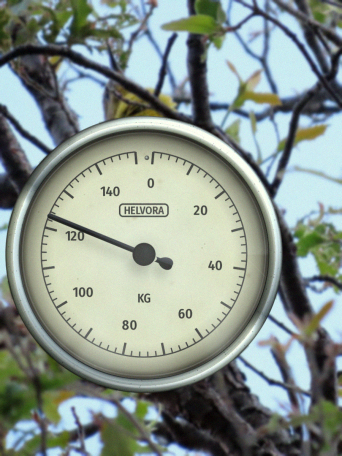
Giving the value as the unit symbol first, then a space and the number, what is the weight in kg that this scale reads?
kg 123
